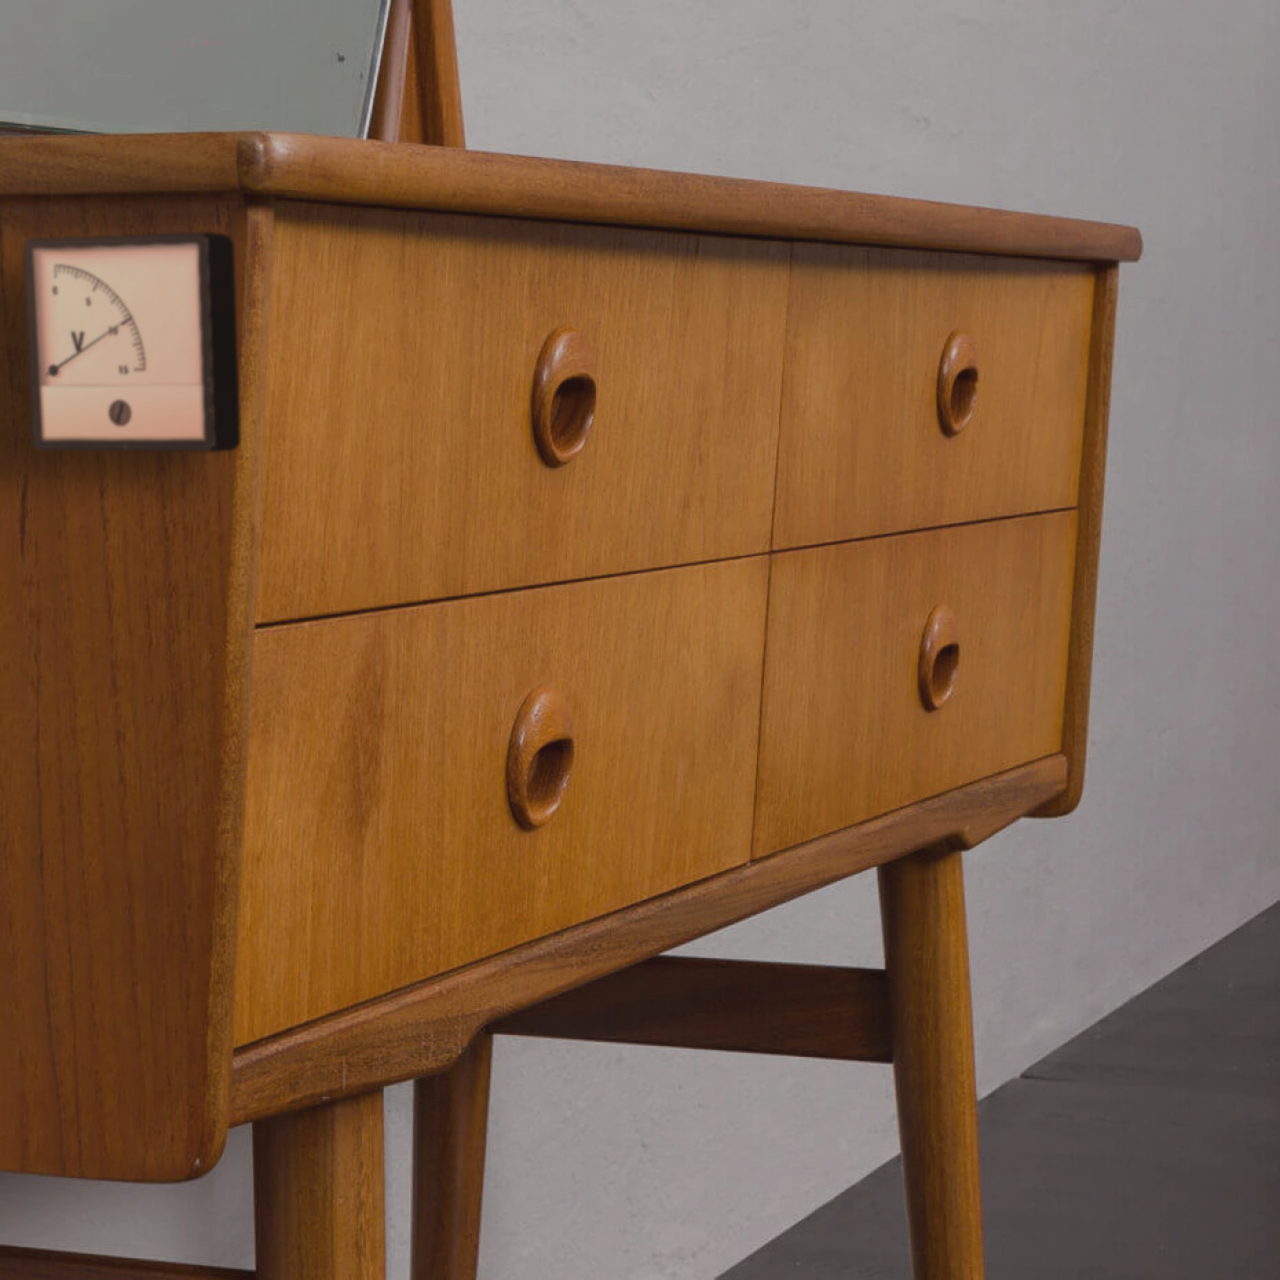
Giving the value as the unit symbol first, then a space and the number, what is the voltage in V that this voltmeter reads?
V 10
